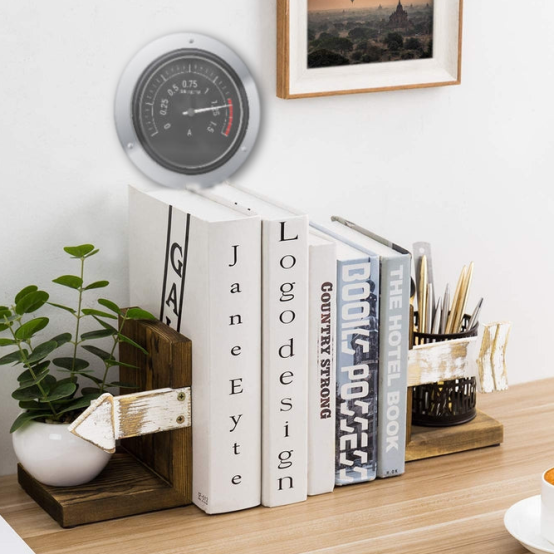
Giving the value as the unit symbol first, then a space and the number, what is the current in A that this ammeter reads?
A 1.25
